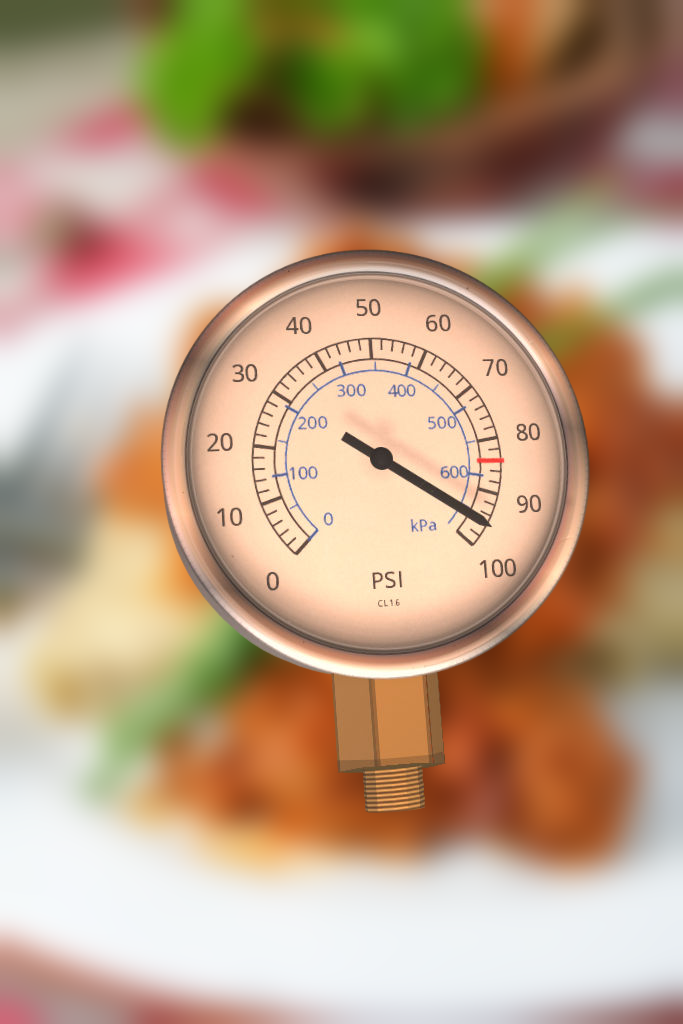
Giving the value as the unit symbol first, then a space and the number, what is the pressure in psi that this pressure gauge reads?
psi 96
